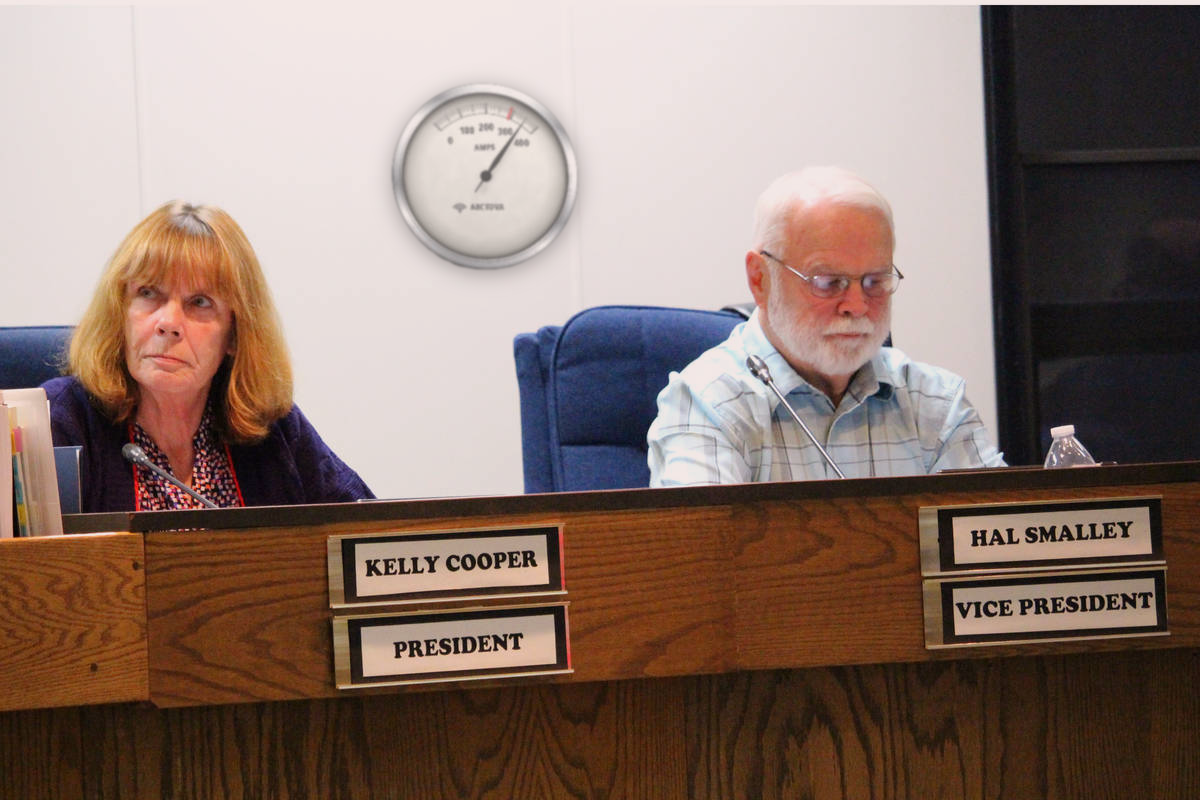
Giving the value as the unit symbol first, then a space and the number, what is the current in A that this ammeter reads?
A 350
